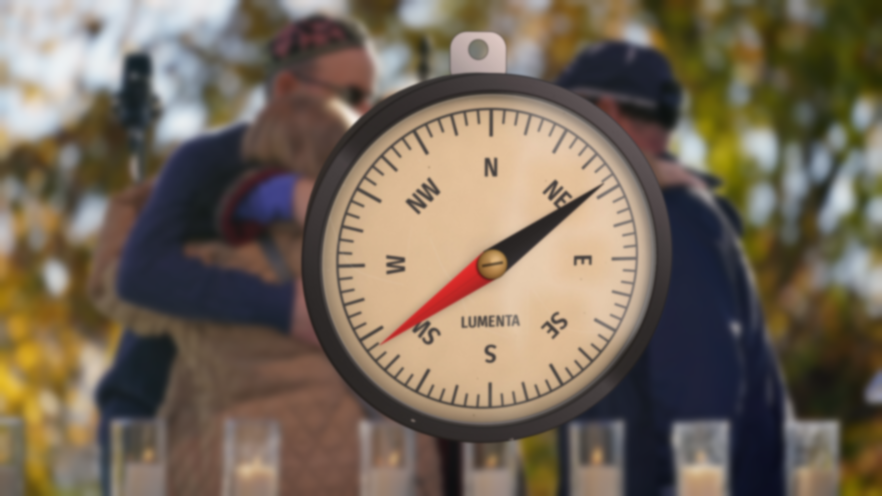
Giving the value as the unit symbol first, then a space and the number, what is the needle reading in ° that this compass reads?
° 235
